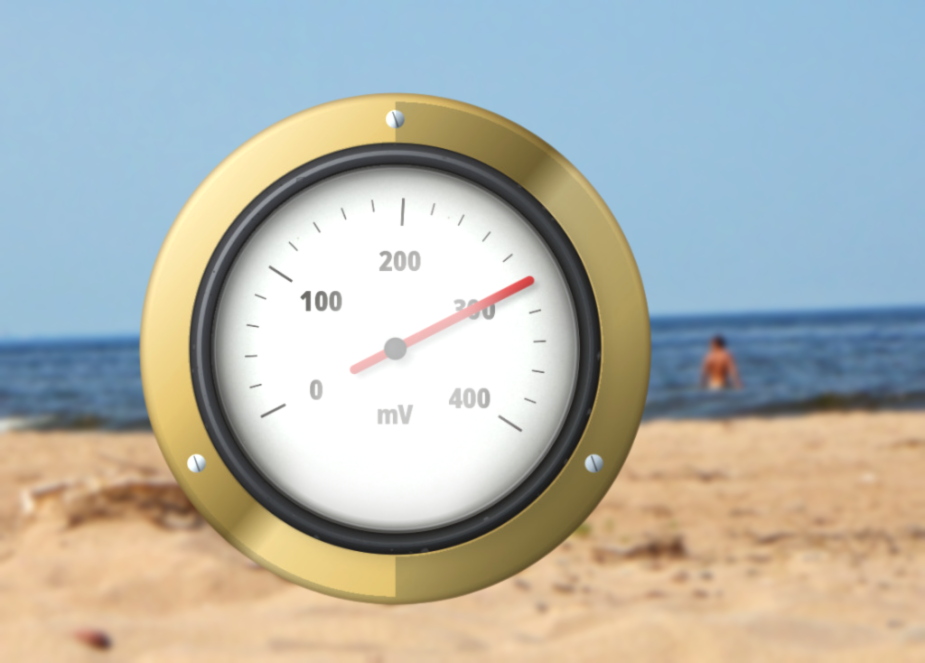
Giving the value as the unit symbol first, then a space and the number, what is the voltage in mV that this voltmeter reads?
mV 300
